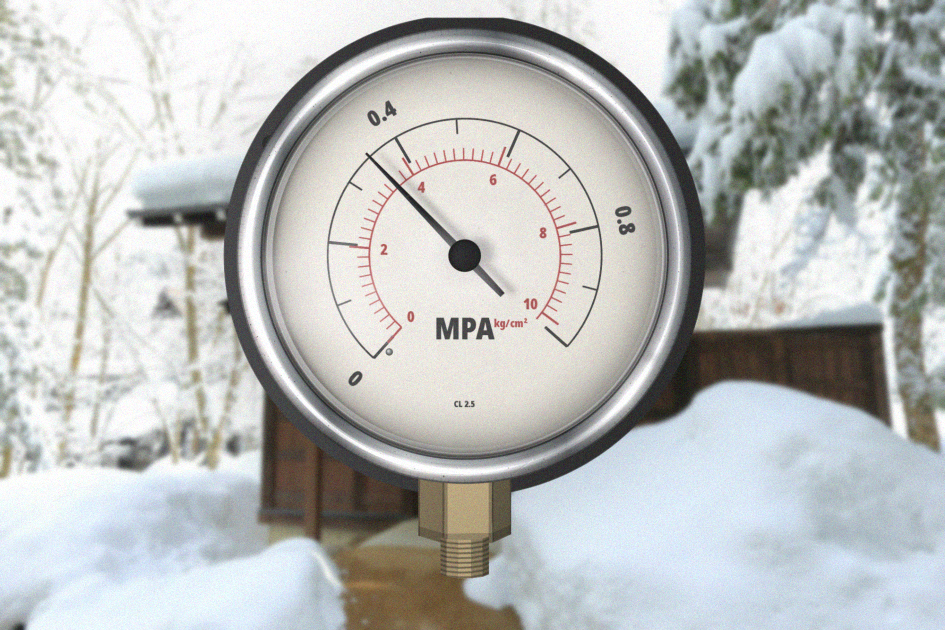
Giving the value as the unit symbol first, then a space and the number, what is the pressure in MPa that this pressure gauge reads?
MPa 0.35
